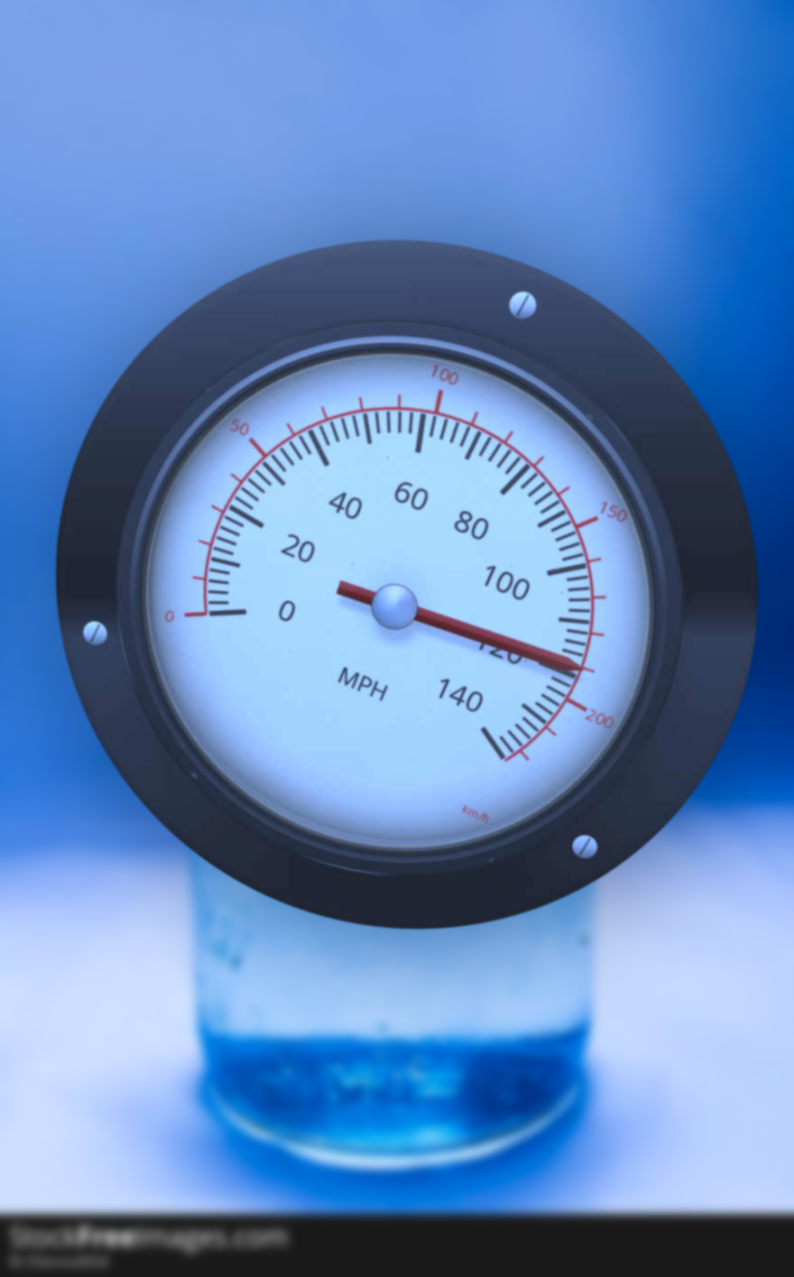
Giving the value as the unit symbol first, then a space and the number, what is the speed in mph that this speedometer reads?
mph 118
